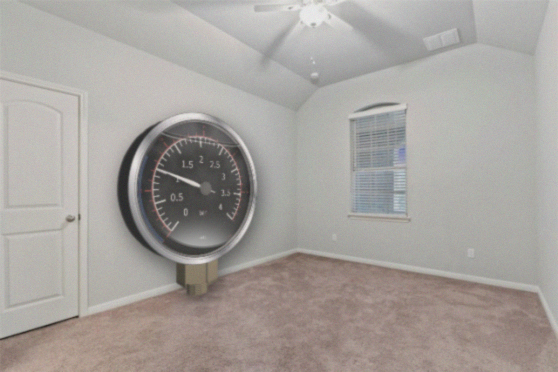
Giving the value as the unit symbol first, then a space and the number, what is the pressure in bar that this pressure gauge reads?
bar 1
